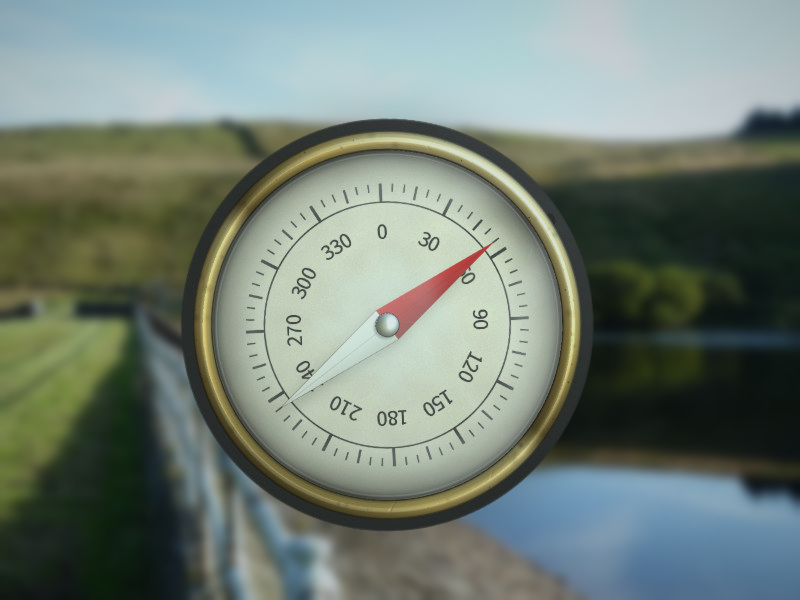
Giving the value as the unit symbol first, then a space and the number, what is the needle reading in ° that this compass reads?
° 55
